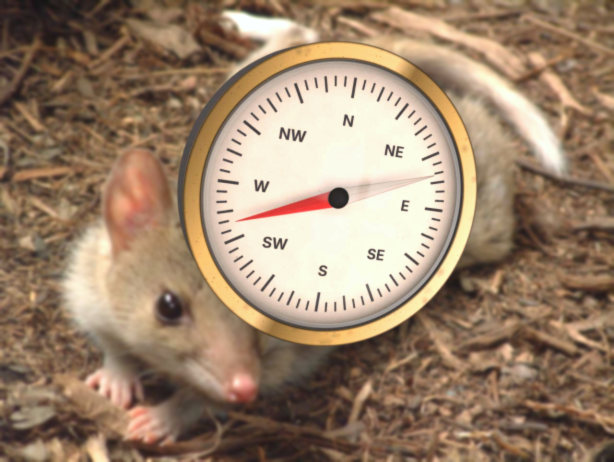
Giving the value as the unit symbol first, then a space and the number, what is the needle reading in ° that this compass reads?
° 250
